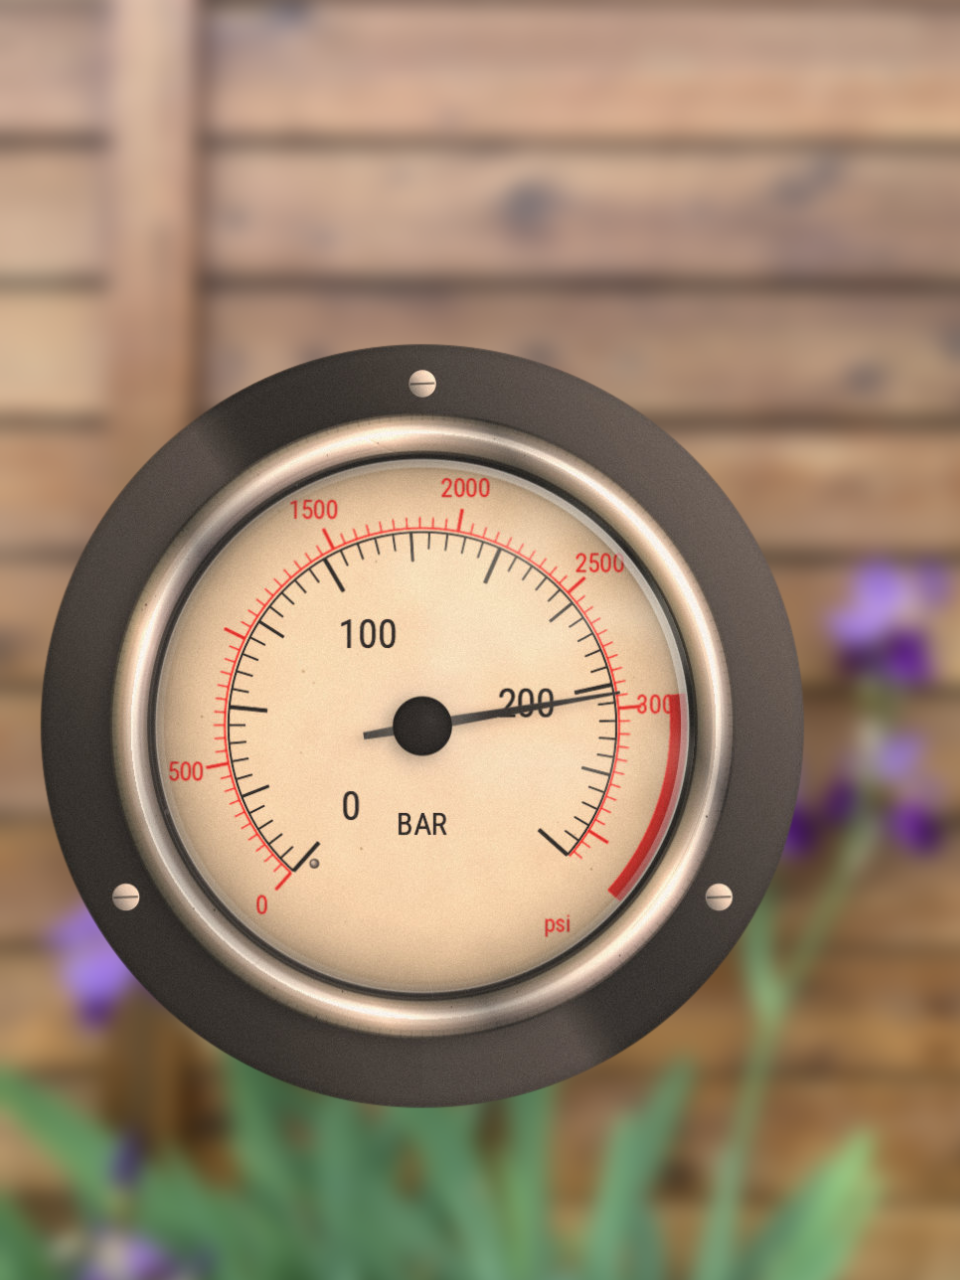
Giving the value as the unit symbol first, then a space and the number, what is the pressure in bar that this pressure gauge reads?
bar 202.5
